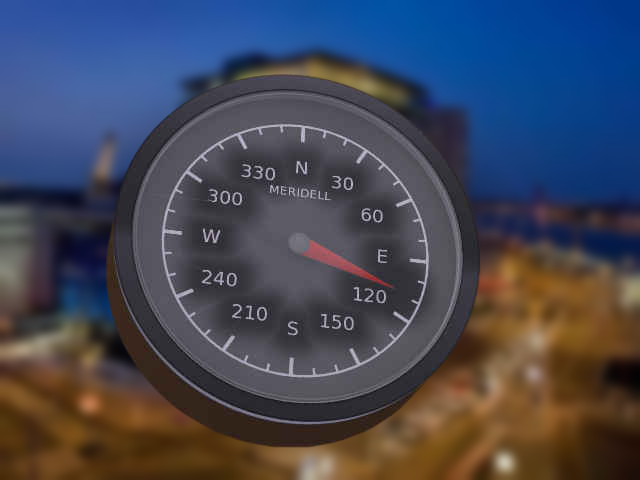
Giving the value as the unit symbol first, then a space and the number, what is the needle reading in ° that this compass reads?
° 110
